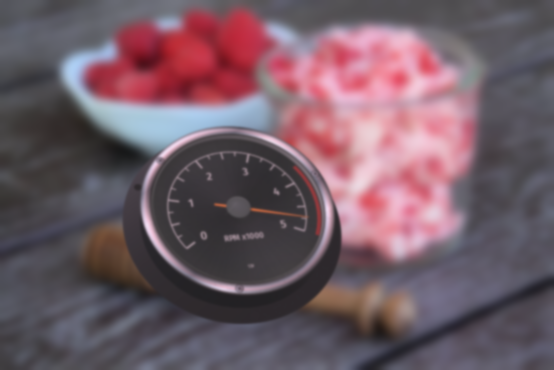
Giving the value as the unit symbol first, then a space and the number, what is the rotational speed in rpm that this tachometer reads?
rpm 4750
